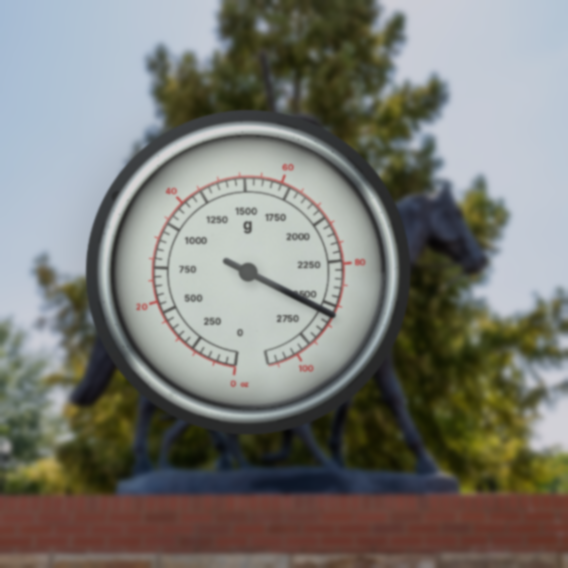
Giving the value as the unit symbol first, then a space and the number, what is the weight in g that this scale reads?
g 2550
